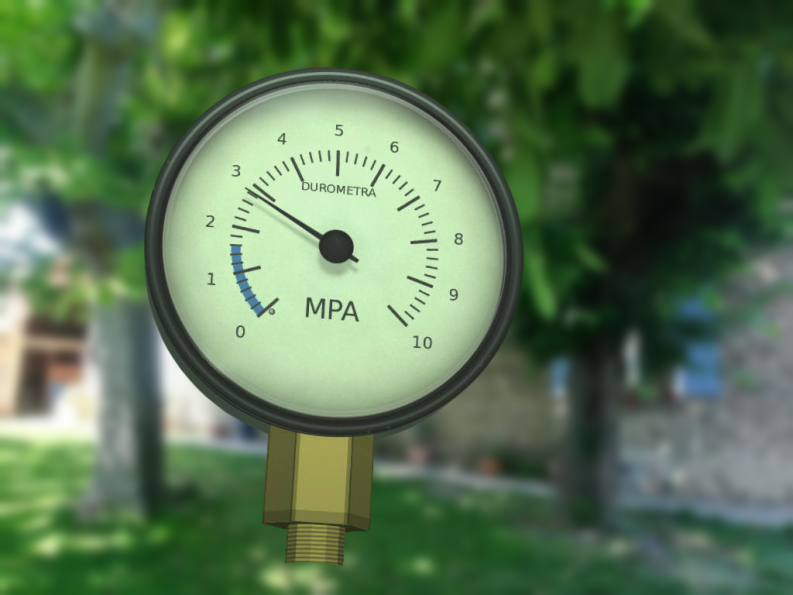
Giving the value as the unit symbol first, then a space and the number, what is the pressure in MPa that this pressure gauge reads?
MPa 2.8
